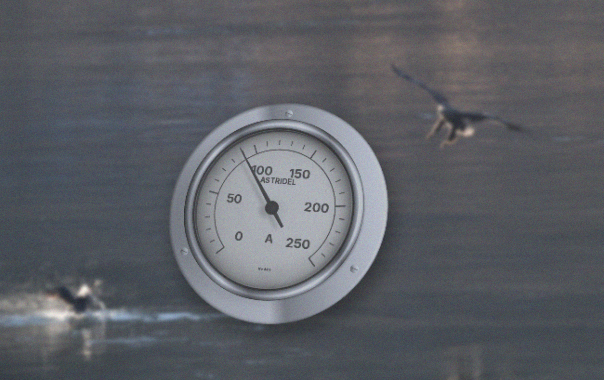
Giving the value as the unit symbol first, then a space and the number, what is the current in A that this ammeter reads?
A 90
